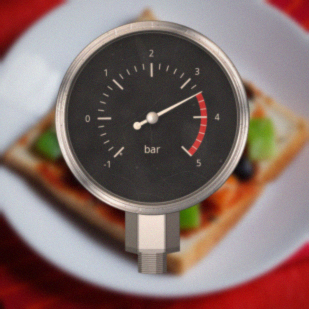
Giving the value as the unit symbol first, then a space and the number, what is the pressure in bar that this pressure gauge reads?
bar 3.4
